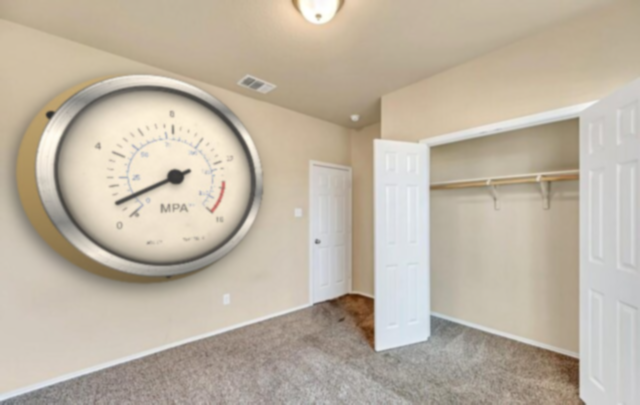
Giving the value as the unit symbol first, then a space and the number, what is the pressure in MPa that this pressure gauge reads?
MPa 1
